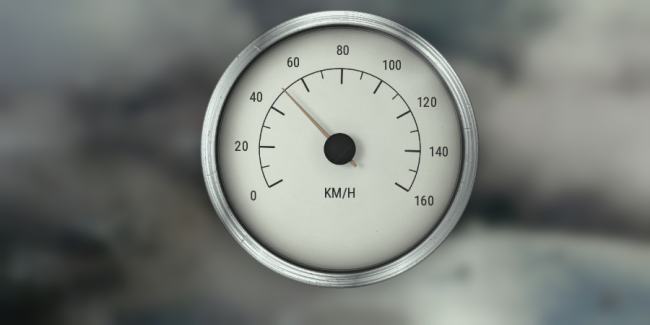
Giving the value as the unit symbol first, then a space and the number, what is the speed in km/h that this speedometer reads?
km/h 50
